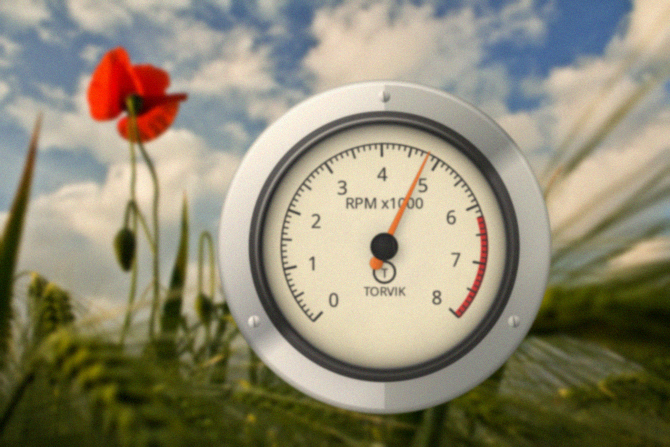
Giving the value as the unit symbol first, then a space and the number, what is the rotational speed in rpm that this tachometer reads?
rpm 4800
